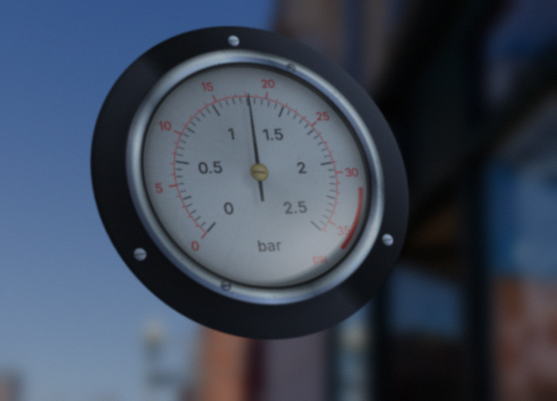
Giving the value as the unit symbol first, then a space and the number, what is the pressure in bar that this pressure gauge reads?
bar 1.25
